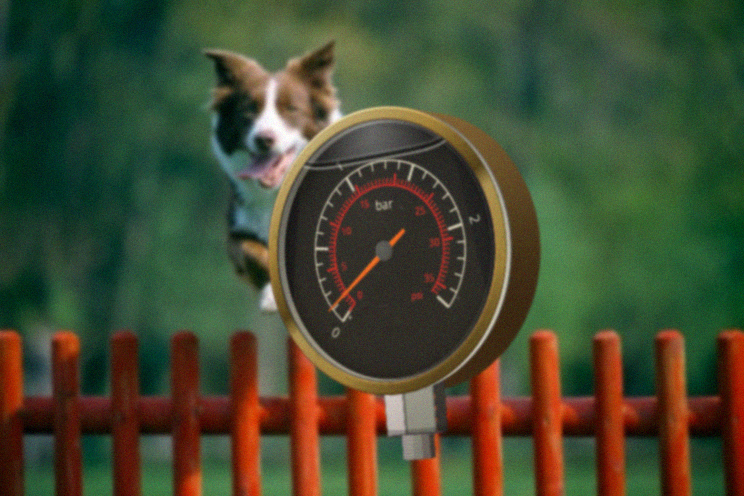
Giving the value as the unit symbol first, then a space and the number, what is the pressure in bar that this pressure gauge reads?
bar 0.1
